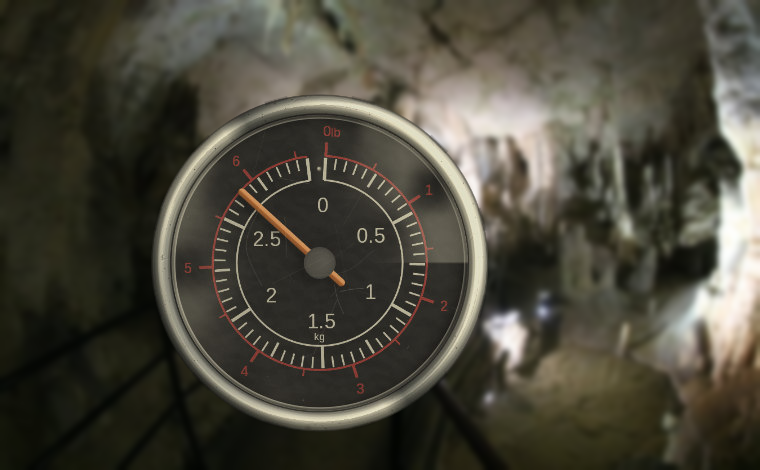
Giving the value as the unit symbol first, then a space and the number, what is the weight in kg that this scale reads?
kg 2.65
